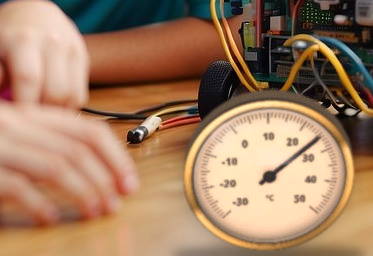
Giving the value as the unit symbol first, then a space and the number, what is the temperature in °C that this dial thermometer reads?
°C 25
